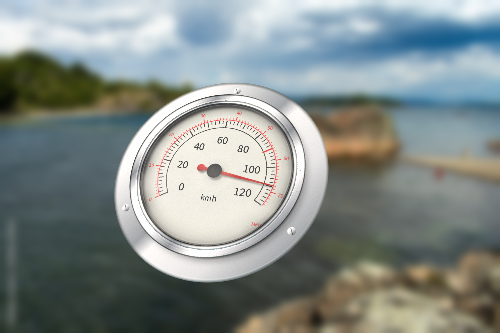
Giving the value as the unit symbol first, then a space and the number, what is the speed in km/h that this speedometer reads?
km/h 110
